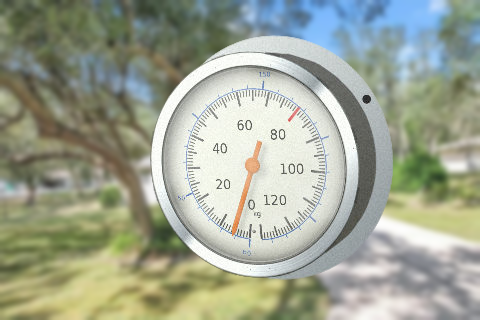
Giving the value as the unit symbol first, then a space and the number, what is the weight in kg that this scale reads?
kg 5
